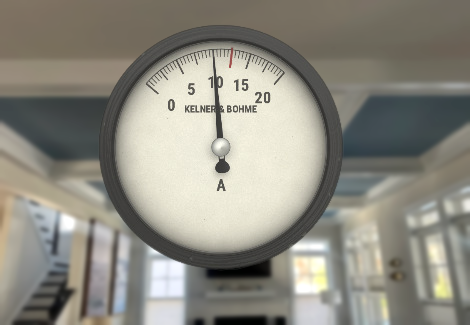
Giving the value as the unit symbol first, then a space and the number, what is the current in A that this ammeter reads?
A 10
